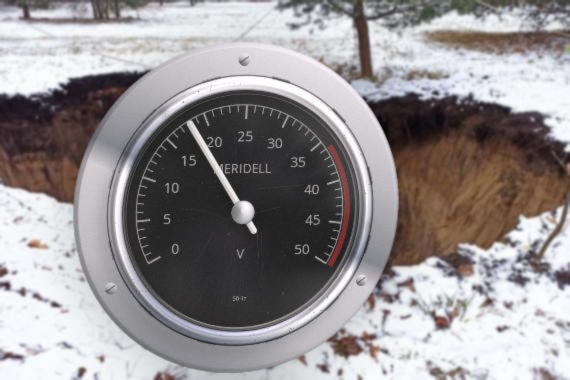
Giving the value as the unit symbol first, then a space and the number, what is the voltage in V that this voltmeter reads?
V 18
